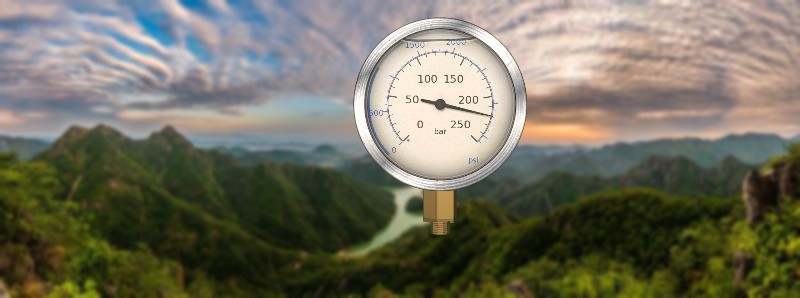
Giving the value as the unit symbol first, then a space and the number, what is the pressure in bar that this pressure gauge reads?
bar 220
